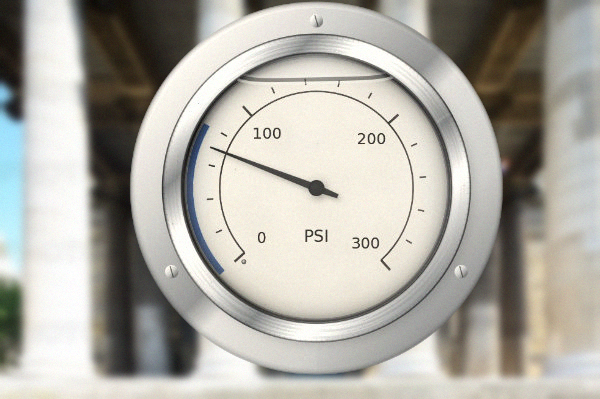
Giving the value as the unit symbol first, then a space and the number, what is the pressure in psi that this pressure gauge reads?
psi 70
